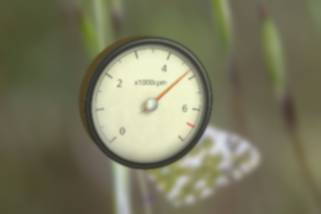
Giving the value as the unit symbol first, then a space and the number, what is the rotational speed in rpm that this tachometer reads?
rpm 4750
